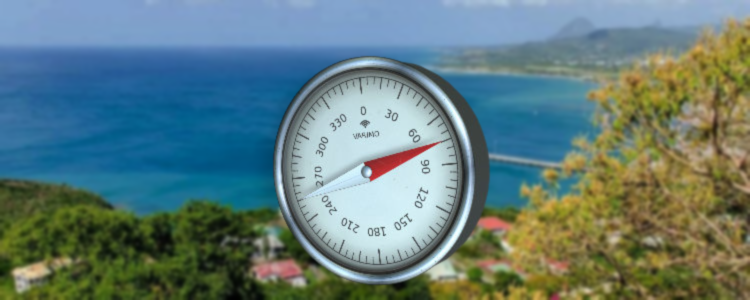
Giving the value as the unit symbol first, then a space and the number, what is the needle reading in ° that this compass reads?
° 75
